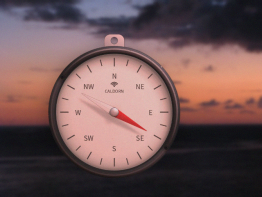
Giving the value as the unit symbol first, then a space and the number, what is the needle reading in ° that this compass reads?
° 120
